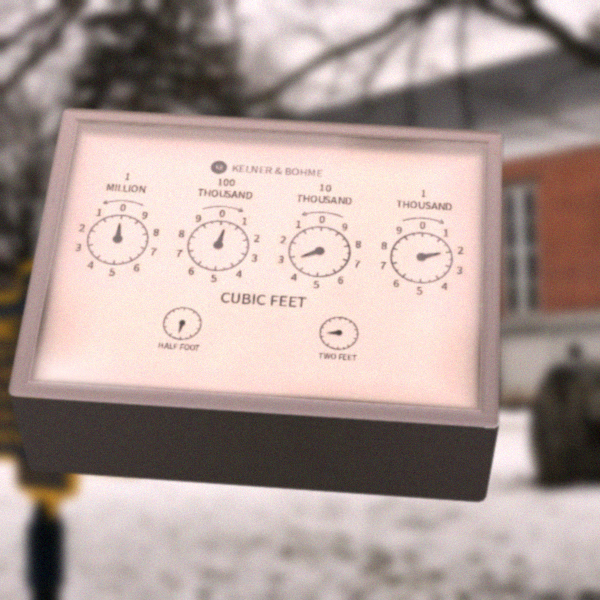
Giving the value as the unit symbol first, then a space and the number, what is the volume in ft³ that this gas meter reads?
ft³ 3200
